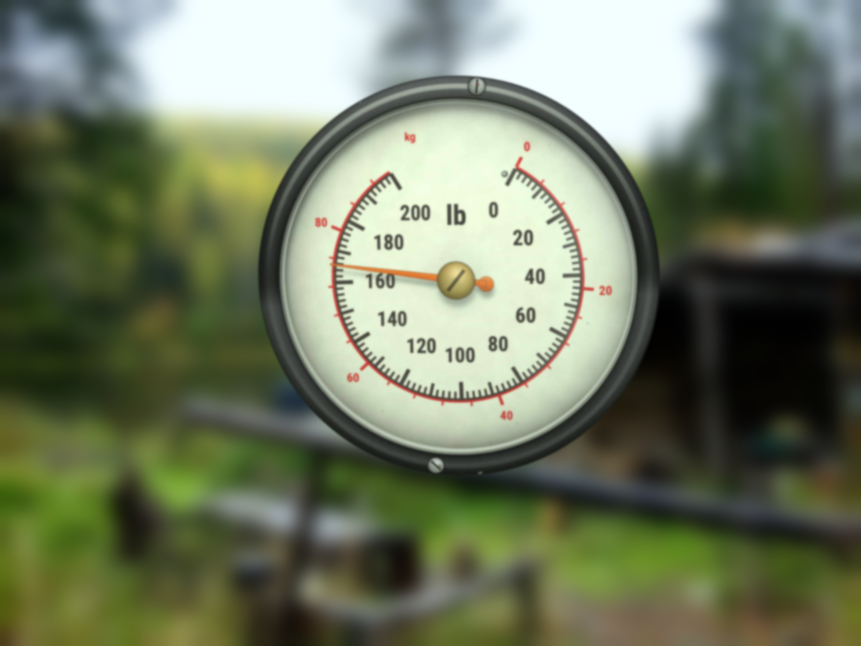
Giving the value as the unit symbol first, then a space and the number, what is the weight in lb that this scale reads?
lb 166
